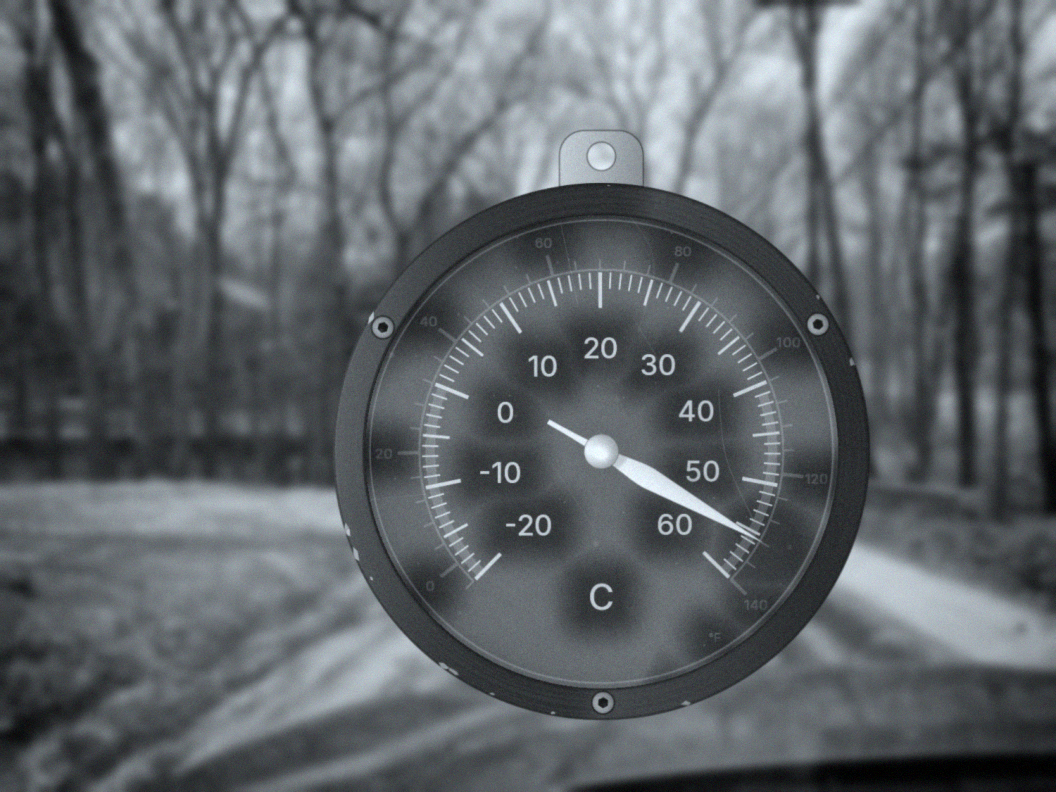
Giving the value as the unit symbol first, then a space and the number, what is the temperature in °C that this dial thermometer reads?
°C 55.5
